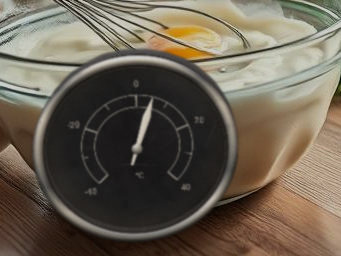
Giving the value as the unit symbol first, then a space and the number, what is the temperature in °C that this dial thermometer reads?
°C 5
